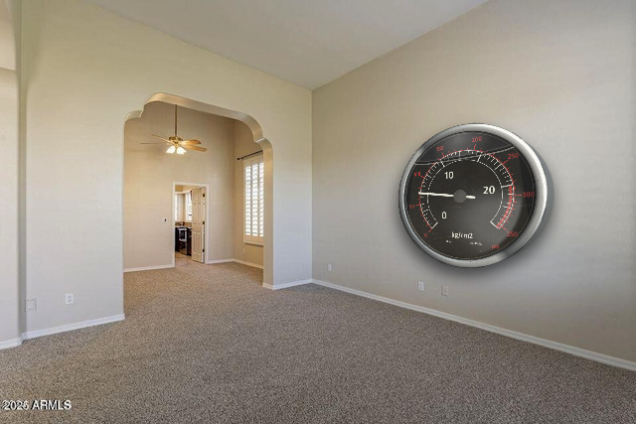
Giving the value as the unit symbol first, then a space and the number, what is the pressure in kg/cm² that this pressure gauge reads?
kg/cm² 5
